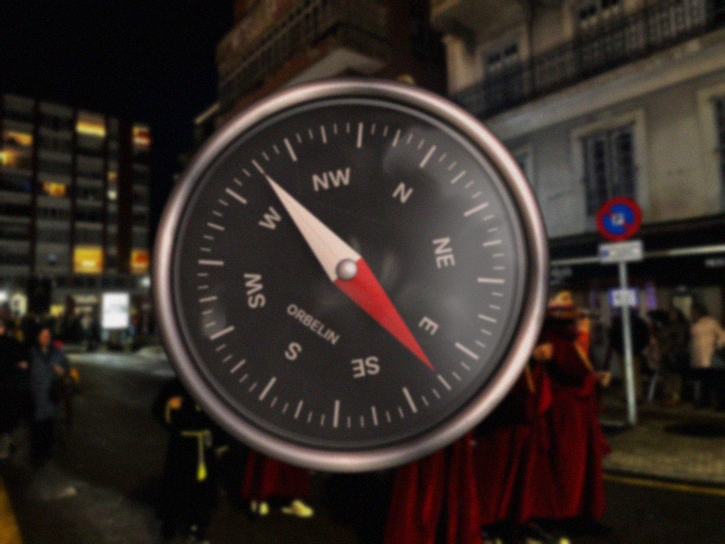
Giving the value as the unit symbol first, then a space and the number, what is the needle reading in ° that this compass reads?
° 105
